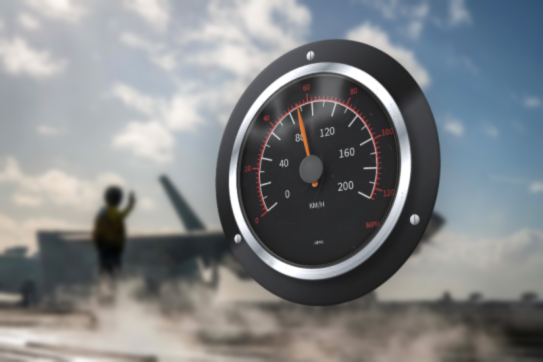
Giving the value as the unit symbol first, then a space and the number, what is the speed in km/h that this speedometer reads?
km/h 90
